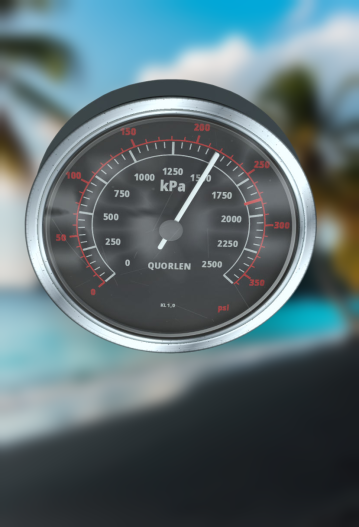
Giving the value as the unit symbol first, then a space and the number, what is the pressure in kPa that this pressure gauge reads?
kPa 1500
